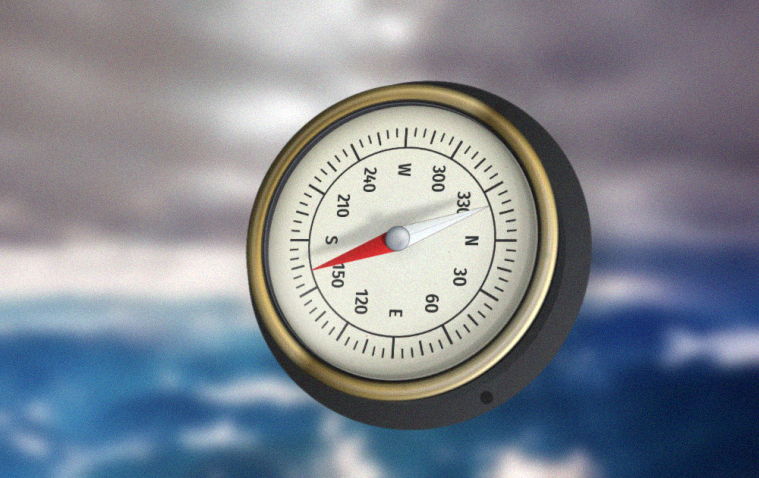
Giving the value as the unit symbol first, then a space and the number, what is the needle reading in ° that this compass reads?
° 160
